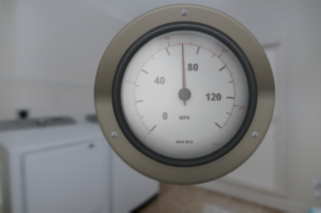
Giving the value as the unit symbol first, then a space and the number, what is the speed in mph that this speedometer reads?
mph 70
